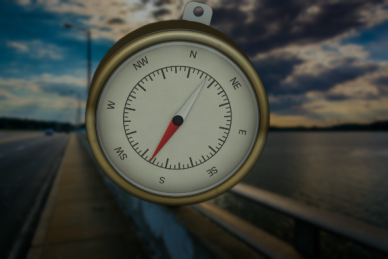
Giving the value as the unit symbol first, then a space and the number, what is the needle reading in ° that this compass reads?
° 200
